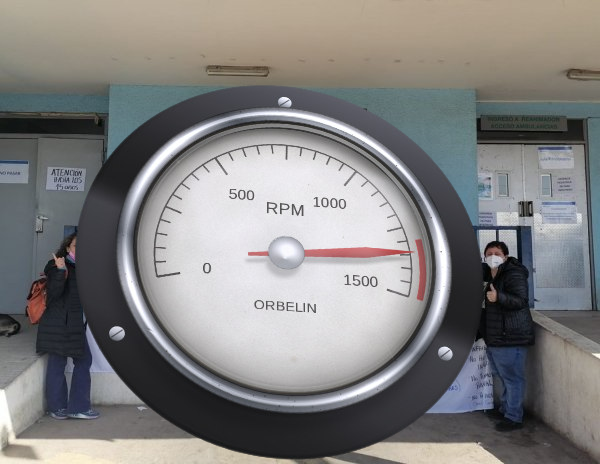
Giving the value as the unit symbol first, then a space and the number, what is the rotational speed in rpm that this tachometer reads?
rpm 1350
